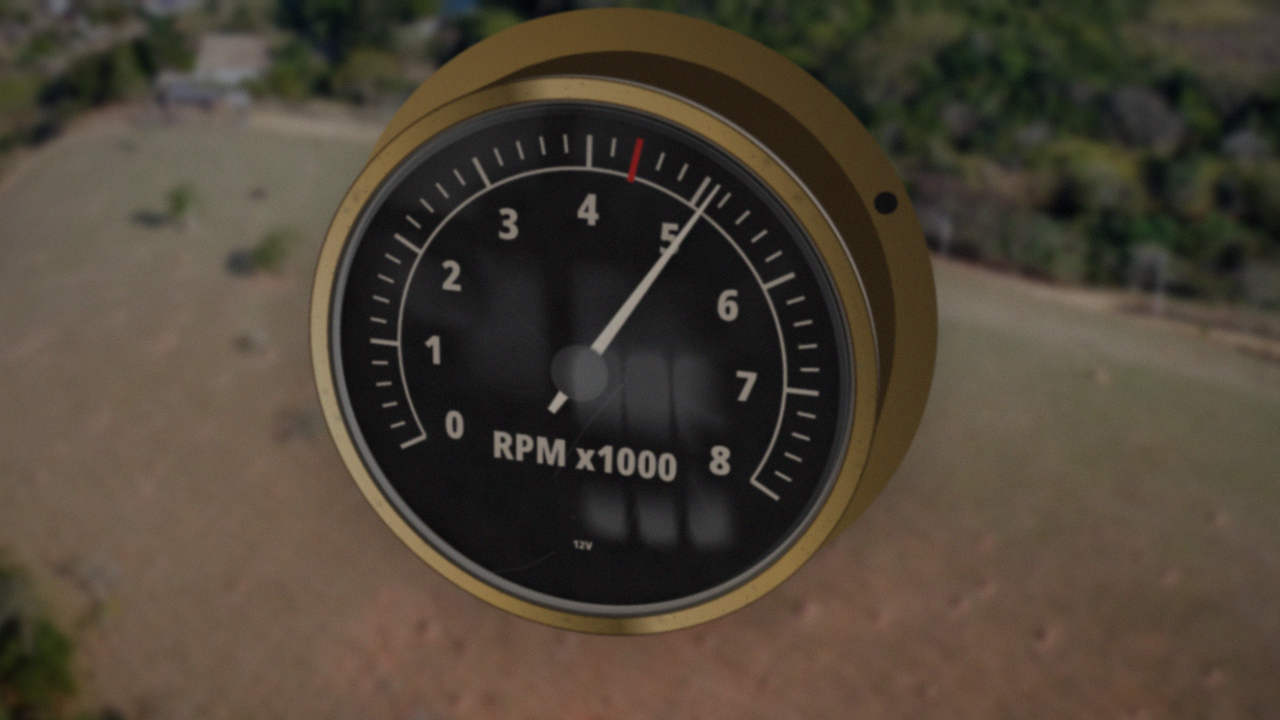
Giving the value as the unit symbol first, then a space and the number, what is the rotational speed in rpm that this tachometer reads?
rpm 5100
